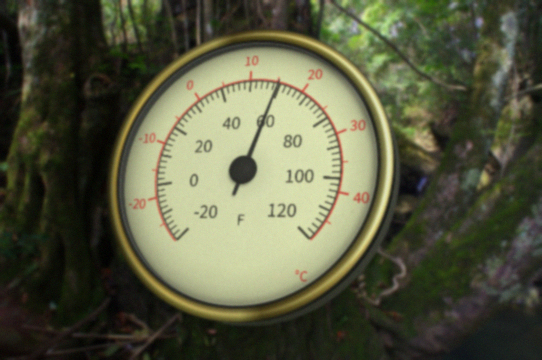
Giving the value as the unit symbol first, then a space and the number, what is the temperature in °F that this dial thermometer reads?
°F 60
